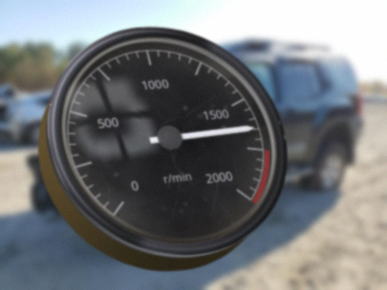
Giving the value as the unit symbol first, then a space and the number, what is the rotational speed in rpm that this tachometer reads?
rpm 1650
